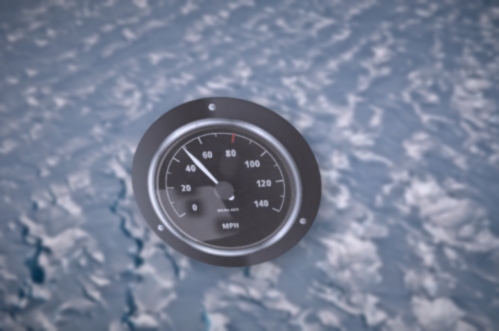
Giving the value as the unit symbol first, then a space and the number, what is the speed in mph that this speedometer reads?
mph 50
